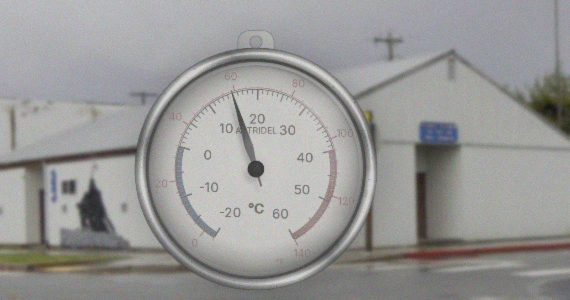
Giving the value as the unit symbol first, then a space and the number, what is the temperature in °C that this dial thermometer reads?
°C 15
